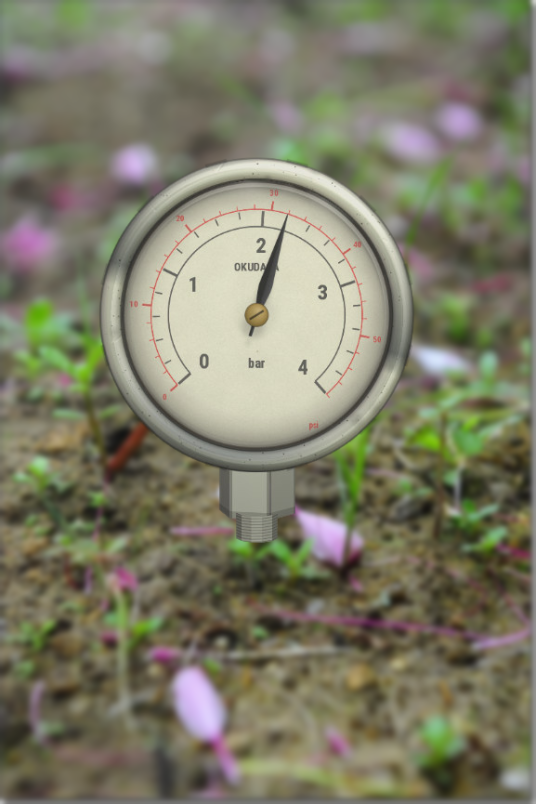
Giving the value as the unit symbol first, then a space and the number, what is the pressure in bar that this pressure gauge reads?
bar 2.2
